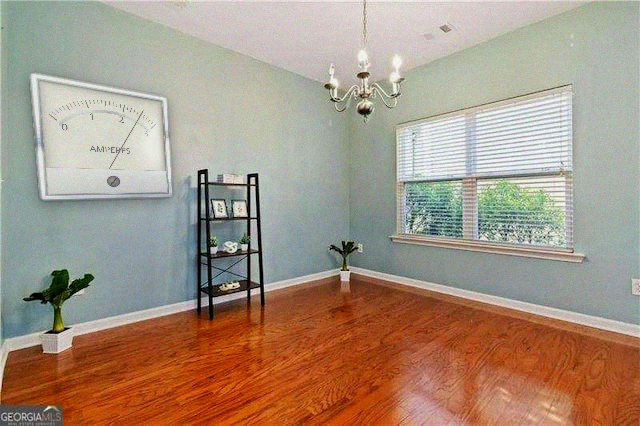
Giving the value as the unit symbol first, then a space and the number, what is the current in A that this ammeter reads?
A 2.5
